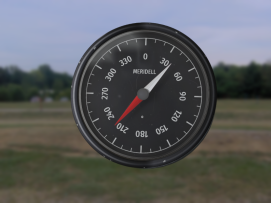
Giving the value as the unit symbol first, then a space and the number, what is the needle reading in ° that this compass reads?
° 220
